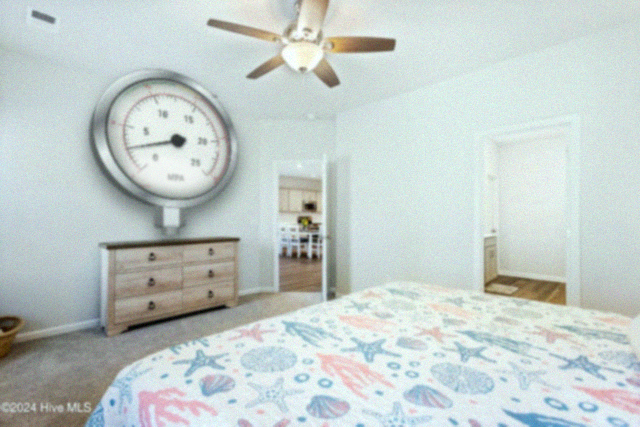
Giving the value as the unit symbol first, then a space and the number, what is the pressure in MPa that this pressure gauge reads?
MPa 2.5
